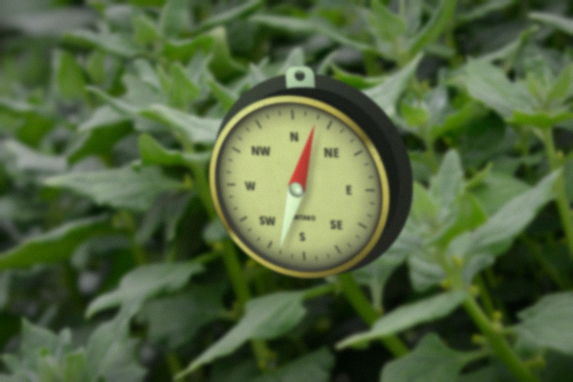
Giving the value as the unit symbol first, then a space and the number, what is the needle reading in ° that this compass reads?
° 20
